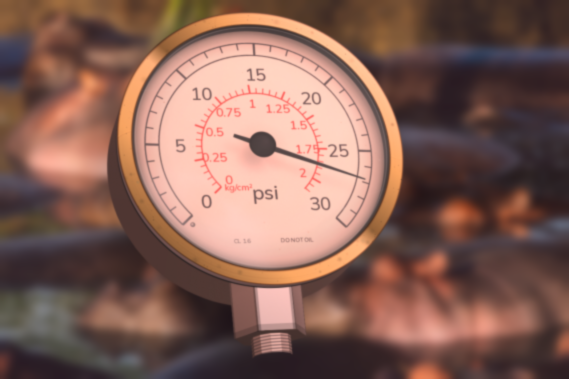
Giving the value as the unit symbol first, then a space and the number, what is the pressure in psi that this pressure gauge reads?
psi 27
